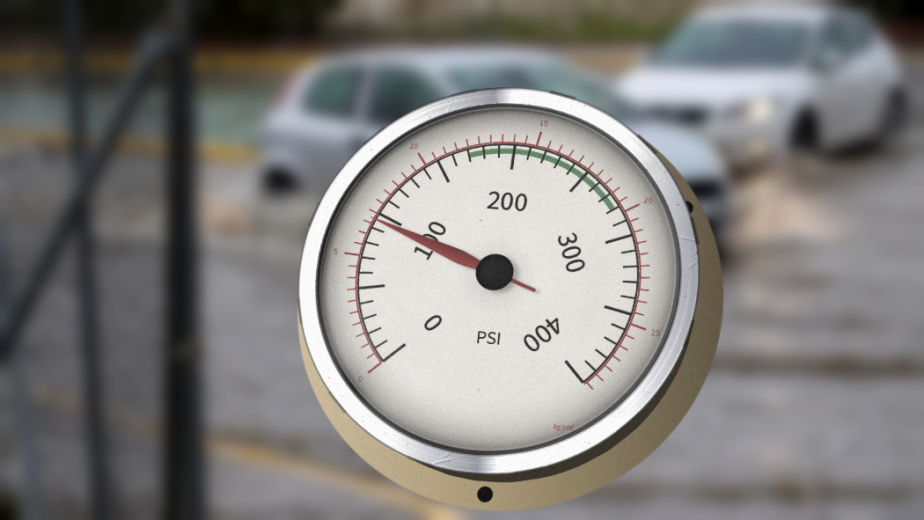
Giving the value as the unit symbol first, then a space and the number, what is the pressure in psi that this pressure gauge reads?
psi 95
